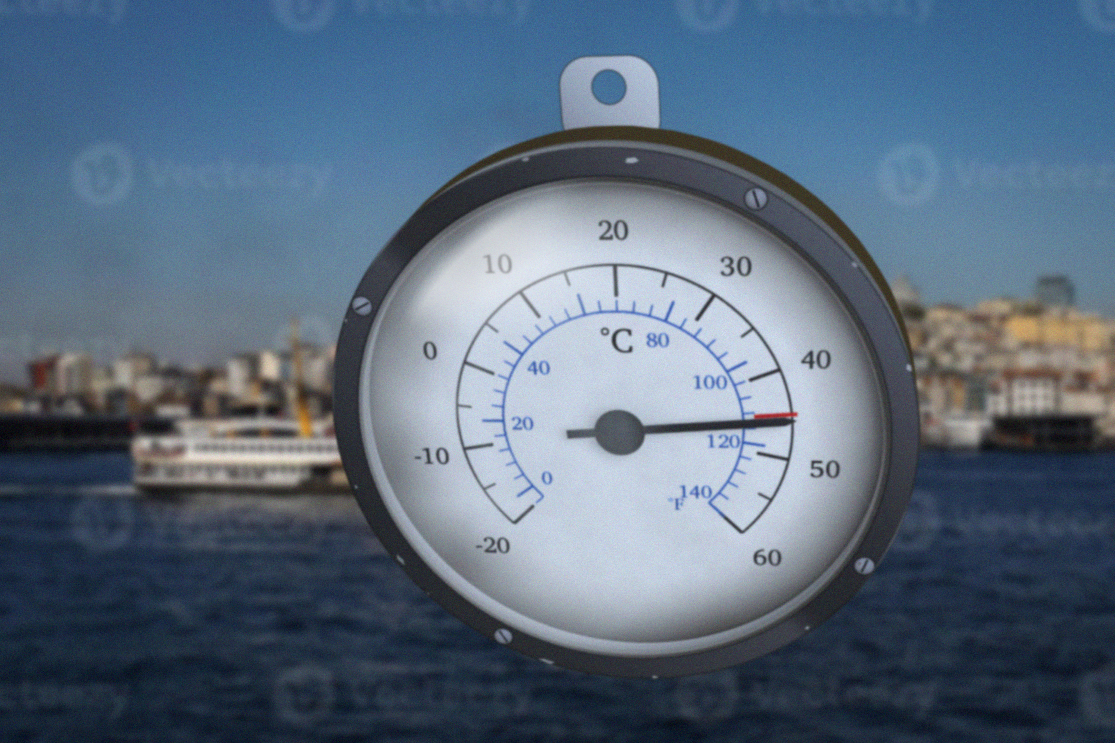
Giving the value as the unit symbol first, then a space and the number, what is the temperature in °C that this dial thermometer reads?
°C 45
